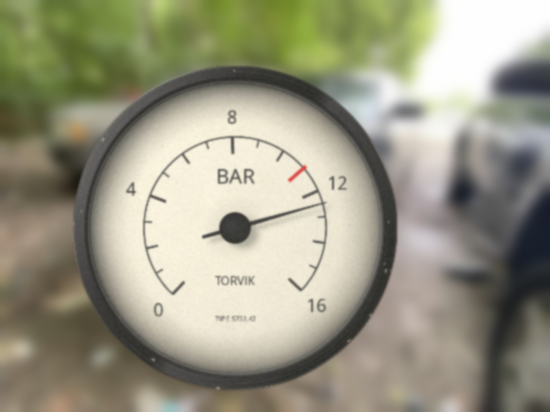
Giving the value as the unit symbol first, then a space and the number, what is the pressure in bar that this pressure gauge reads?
bar 12.5
